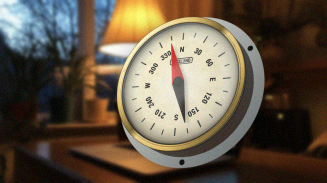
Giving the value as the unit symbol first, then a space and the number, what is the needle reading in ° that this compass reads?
° 345
